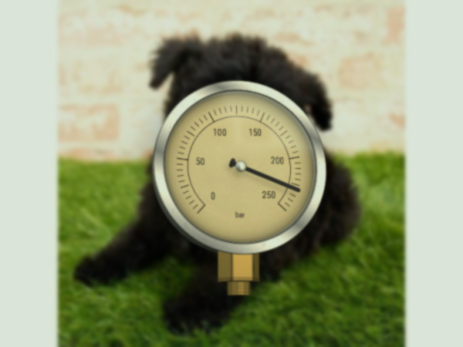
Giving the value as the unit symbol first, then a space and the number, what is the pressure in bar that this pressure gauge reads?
bar 230
